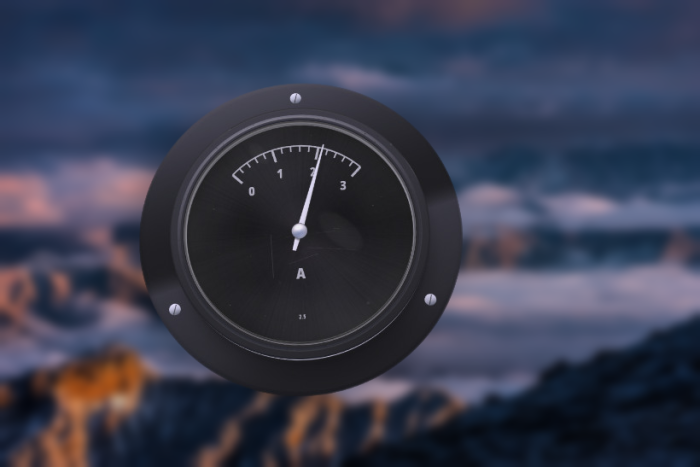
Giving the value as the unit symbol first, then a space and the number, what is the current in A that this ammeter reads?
A 2.1
